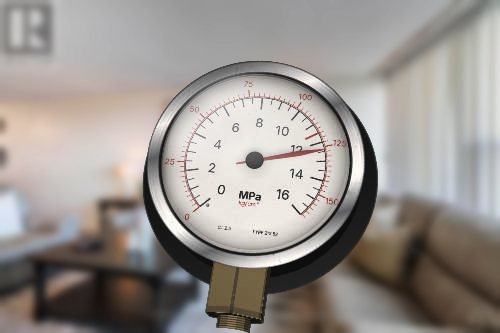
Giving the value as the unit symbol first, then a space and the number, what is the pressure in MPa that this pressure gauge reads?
MPa 12.5
